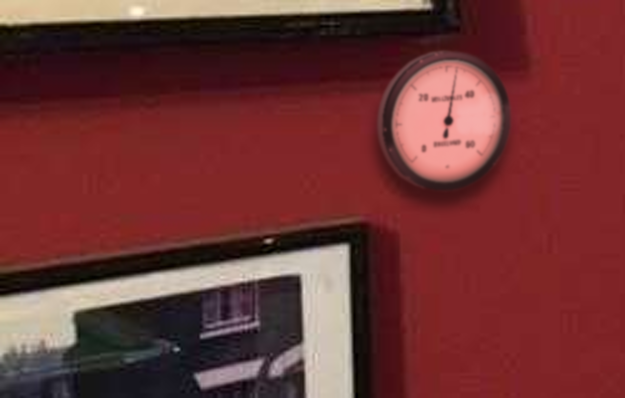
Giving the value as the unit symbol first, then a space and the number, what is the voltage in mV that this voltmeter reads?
mV 32.5
